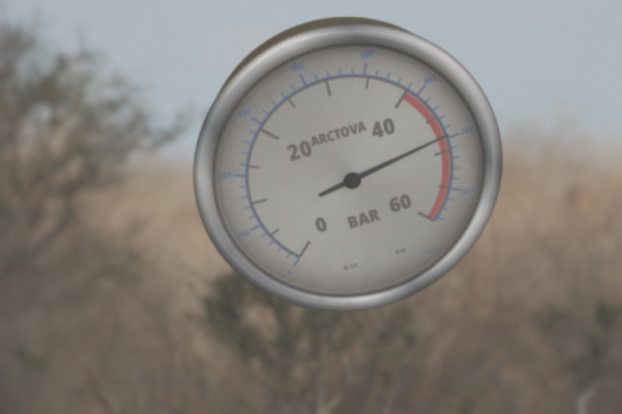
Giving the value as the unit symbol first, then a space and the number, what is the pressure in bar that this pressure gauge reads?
bar 47.5
